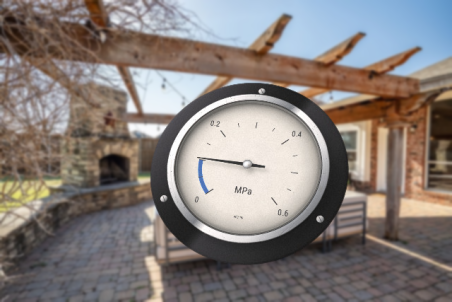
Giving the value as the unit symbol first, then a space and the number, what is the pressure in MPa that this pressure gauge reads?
MPa 0.1
